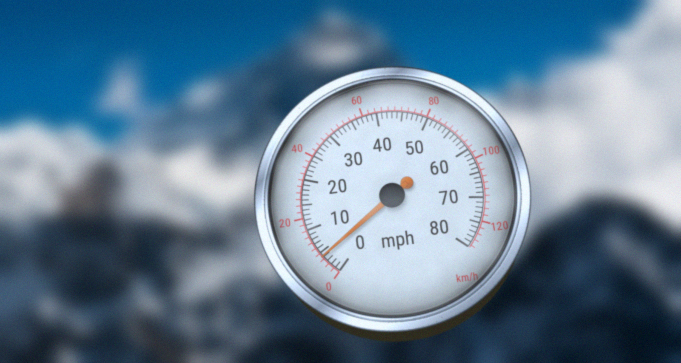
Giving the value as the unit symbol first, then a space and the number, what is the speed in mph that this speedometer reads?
mph 4
